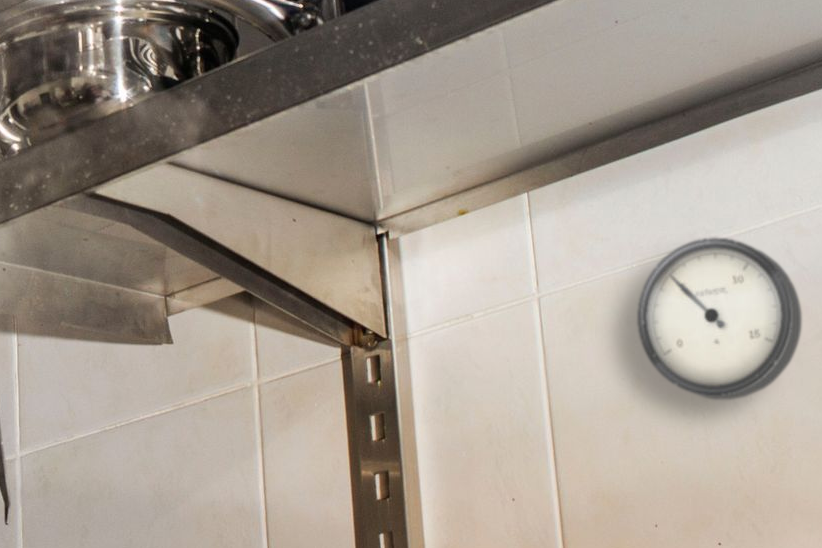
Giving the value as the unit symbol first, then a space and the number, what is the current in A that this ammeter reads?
A 5
